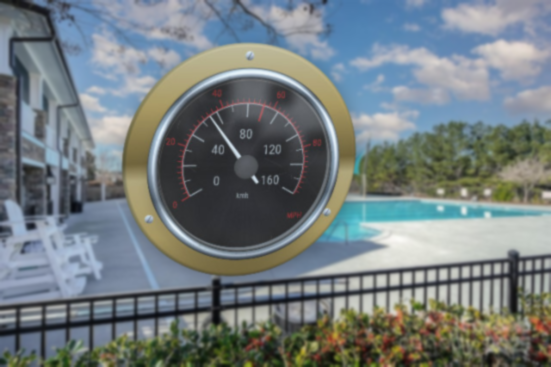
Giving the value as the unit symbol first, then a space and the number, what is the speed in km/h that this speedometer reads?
km/h 55
